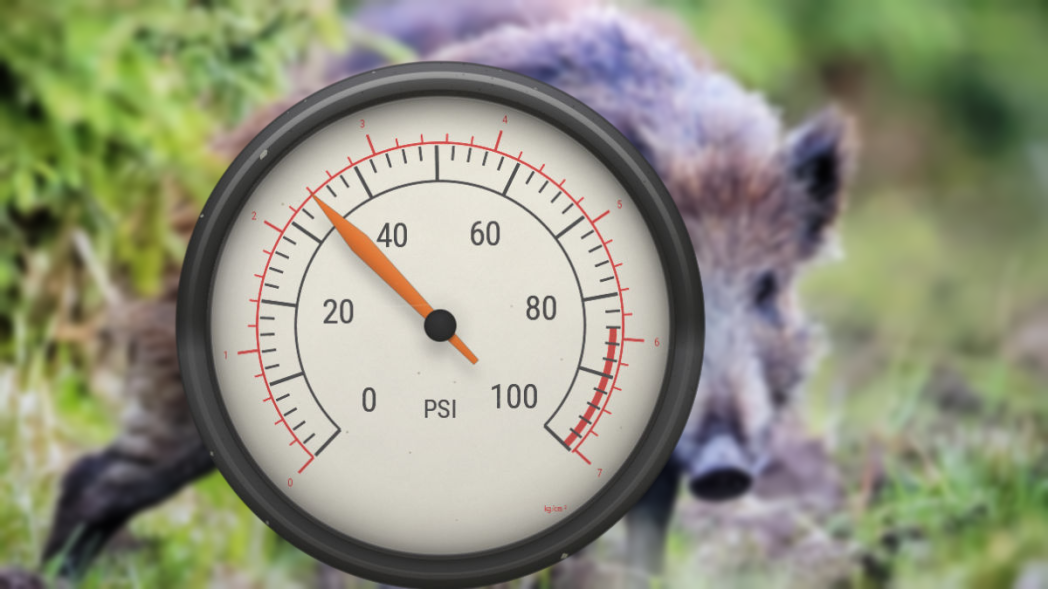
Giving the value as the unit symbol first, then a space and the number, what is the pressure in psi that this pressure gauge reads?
psi 34
